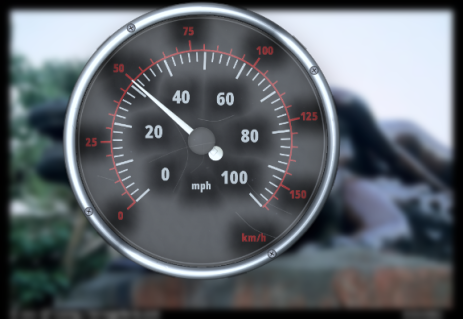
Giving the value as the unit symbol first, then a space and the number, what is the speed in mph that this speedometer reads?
mph 31
